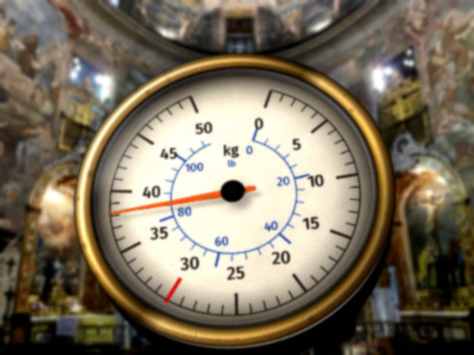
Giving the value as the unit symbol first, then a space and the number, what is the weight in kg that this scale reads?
kg 38
